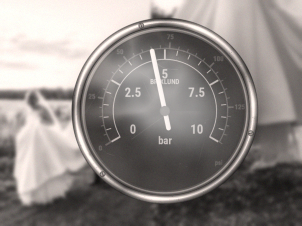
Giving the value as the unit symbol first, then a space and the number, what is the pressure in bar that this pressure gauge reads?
bar 4.5
